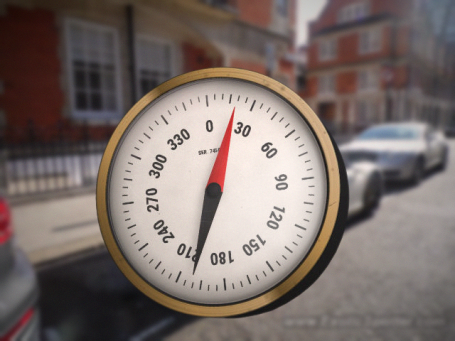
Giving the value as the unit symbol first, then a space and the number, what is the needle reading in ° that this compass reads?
° 20
